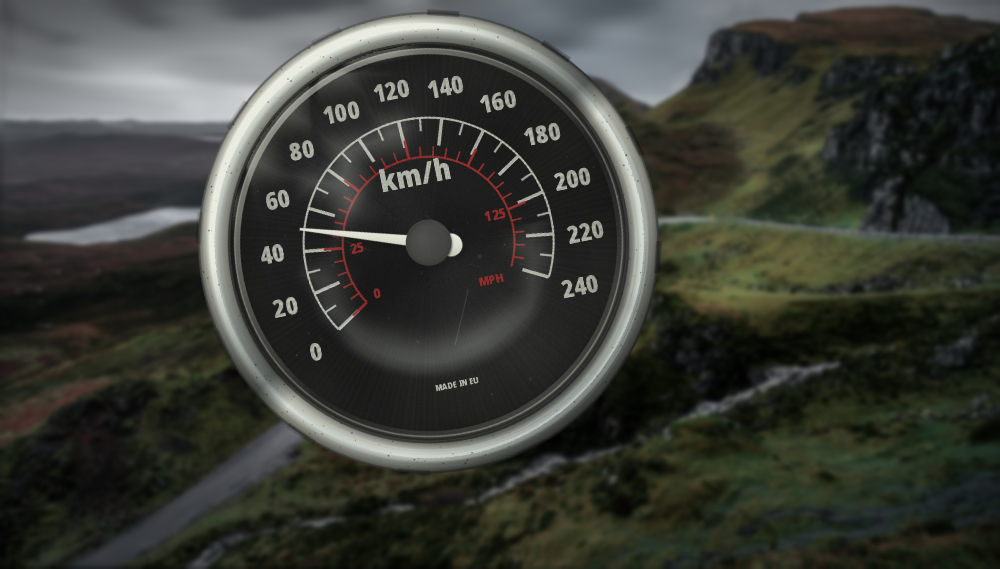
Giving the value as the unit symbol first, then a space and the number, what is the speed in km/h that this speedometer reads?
km/h 50
